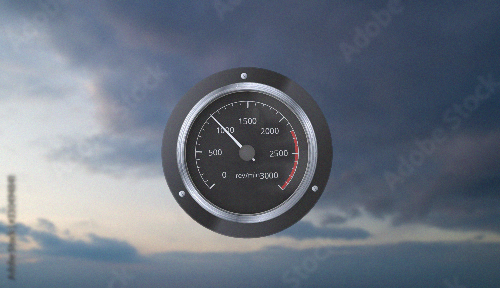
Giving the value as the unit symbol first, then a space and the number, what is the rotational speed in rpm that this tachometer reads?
rpm 1000
